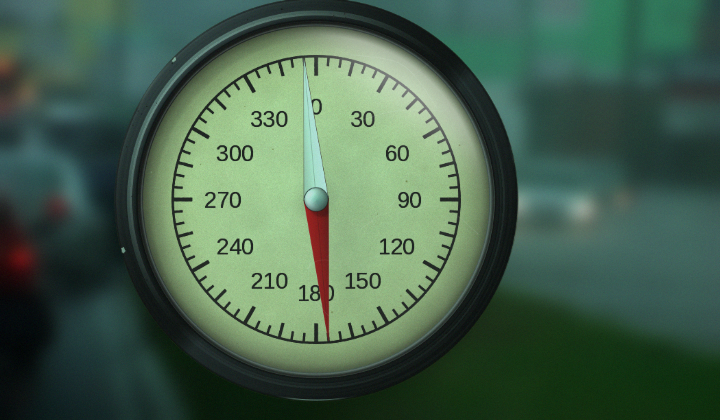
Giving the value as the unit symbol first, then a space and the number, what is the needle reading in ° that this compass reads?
° 175
